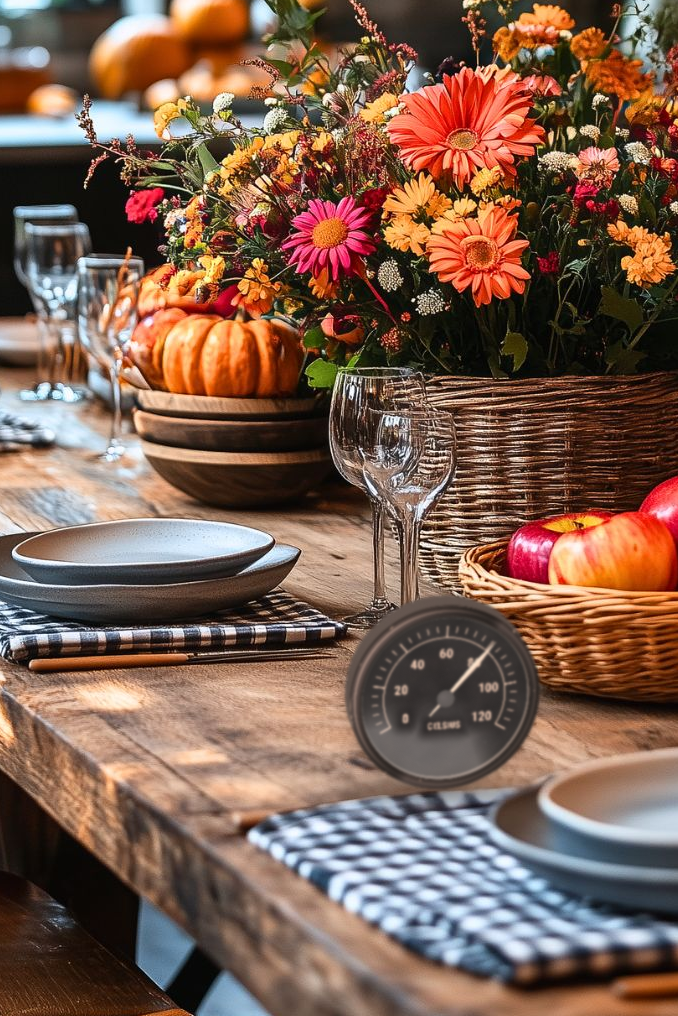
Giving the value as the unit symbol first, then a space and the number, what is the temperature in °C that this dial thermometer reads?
°C 80
